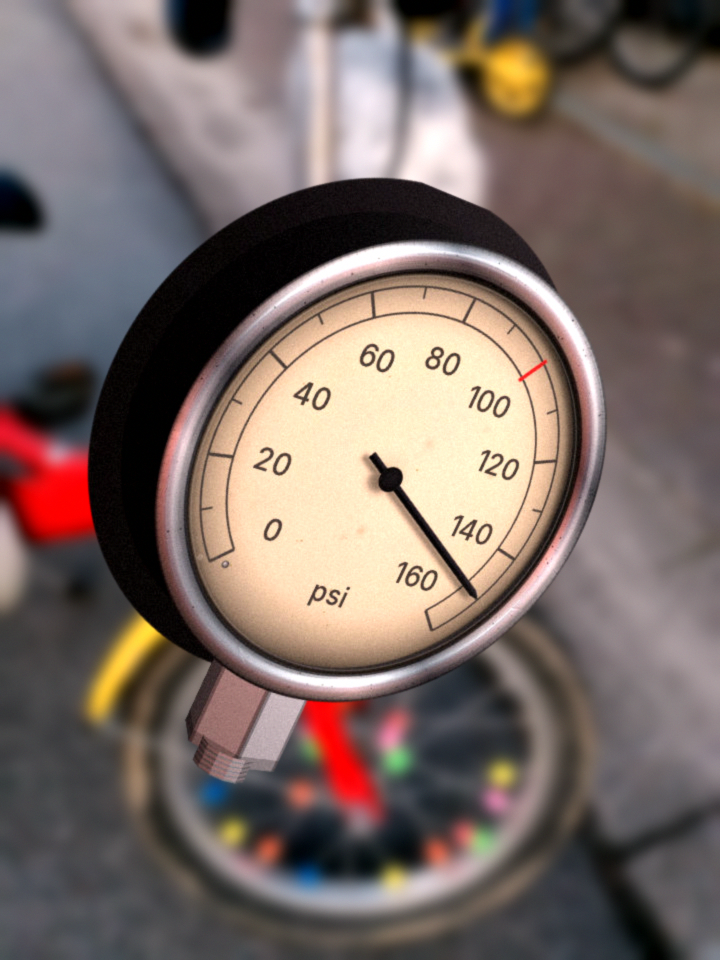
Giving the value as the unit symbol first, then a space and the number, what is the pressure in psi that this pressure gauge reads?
psi 150
